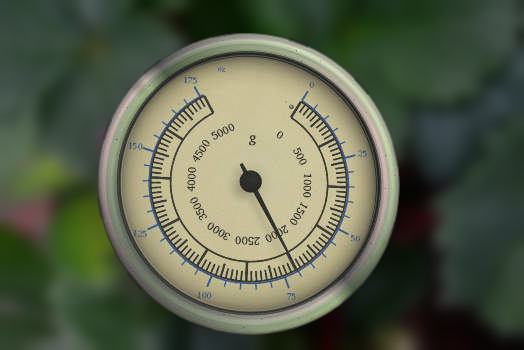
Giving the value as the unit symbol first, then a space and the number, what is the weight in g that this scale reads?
g 2000
